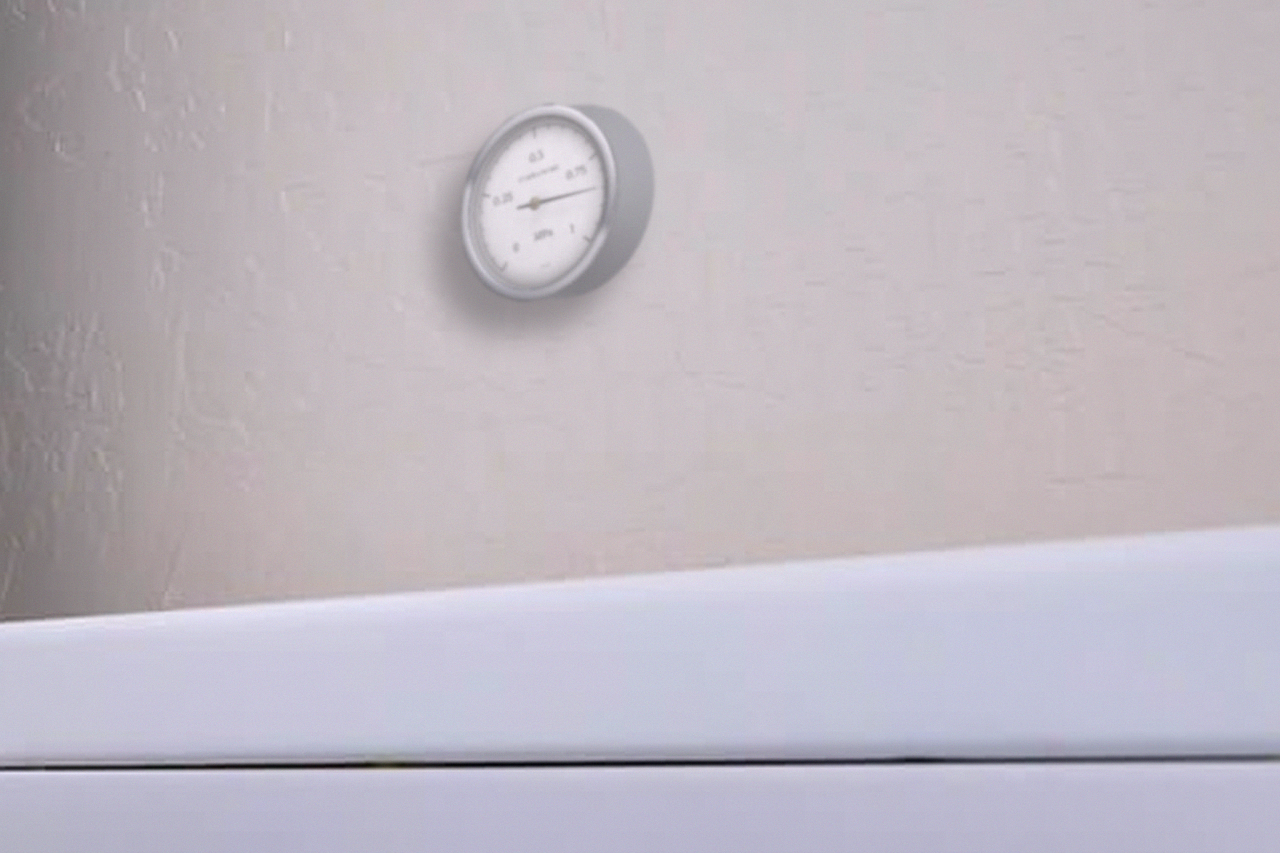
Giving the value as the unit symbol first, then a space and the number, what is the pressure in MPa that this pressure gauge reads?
MPa 0.85
